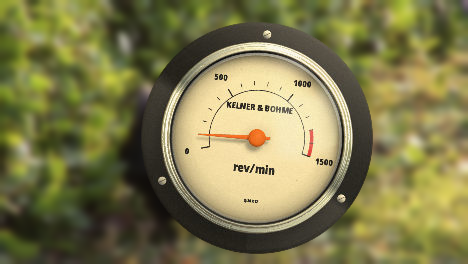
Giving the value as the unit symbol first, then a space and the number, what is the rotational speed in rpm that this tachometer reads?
rpm 100
